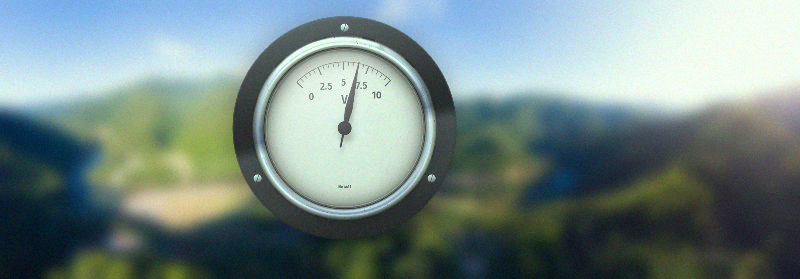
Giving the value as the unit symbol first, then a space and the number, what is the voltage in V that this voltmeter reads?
V 6.5
